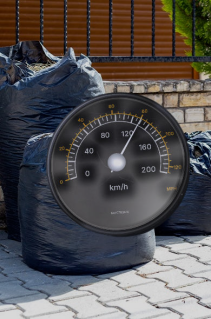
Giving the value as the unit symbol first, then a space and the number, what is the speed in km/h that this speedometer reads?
km/h 130
